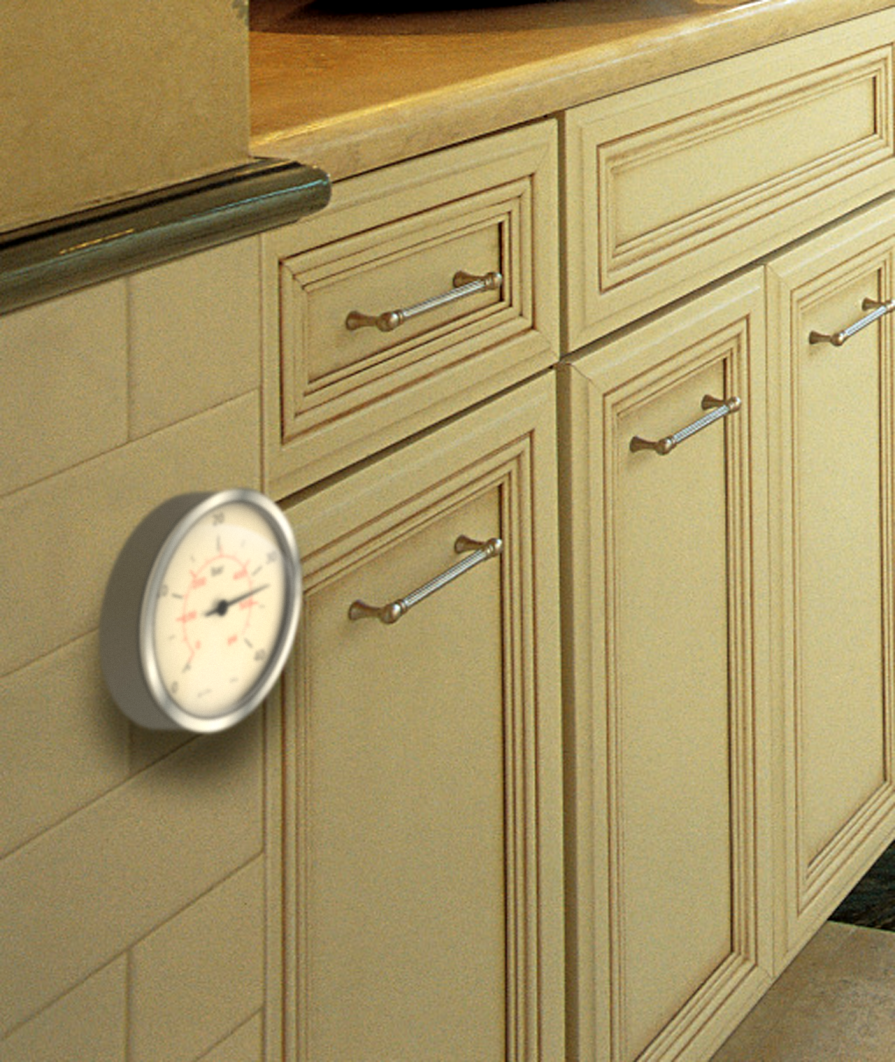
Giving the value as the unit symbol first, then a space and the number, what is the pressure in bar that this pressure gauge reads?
bar 32.5
